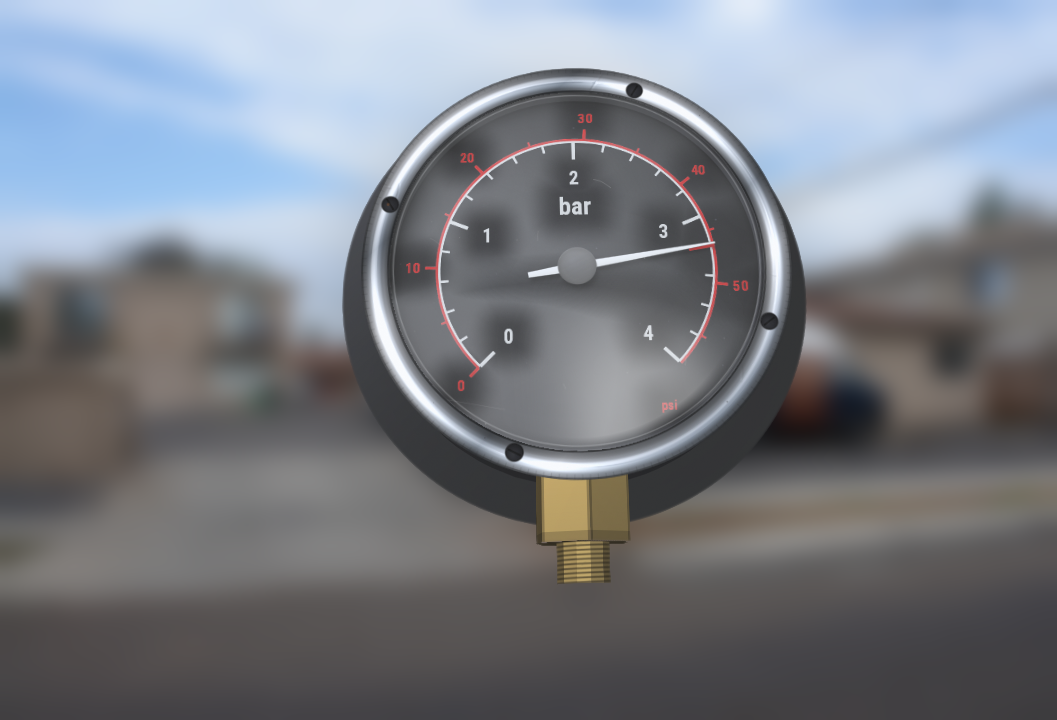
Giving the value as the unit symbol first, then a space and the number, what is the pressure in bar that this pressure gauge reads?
bar 3.2
